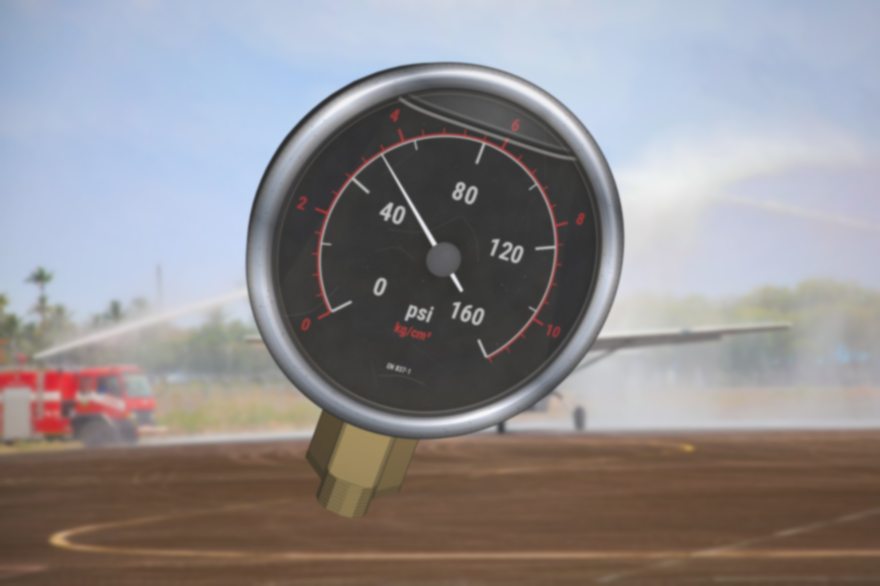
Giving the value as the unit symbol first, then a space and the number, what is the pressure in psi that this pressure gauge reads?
psi 50
